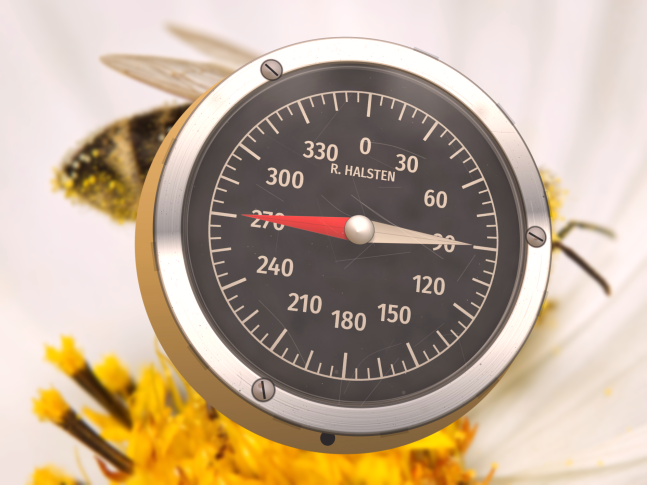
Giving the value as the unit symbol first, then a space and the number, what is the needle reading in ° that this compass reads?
° 270
